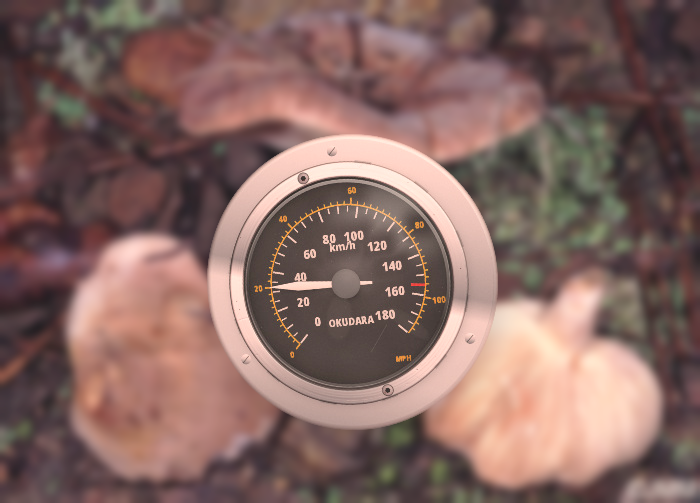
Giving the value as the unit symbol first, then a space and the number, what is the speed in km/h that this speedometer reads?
km/h 32.5
